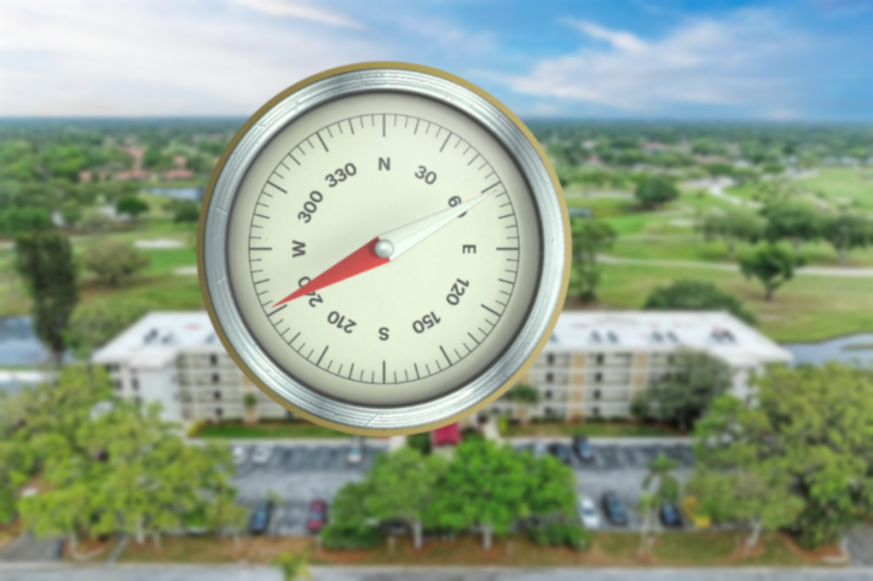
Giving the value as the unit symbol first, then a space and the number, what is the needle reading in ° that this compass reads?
° 242.5
